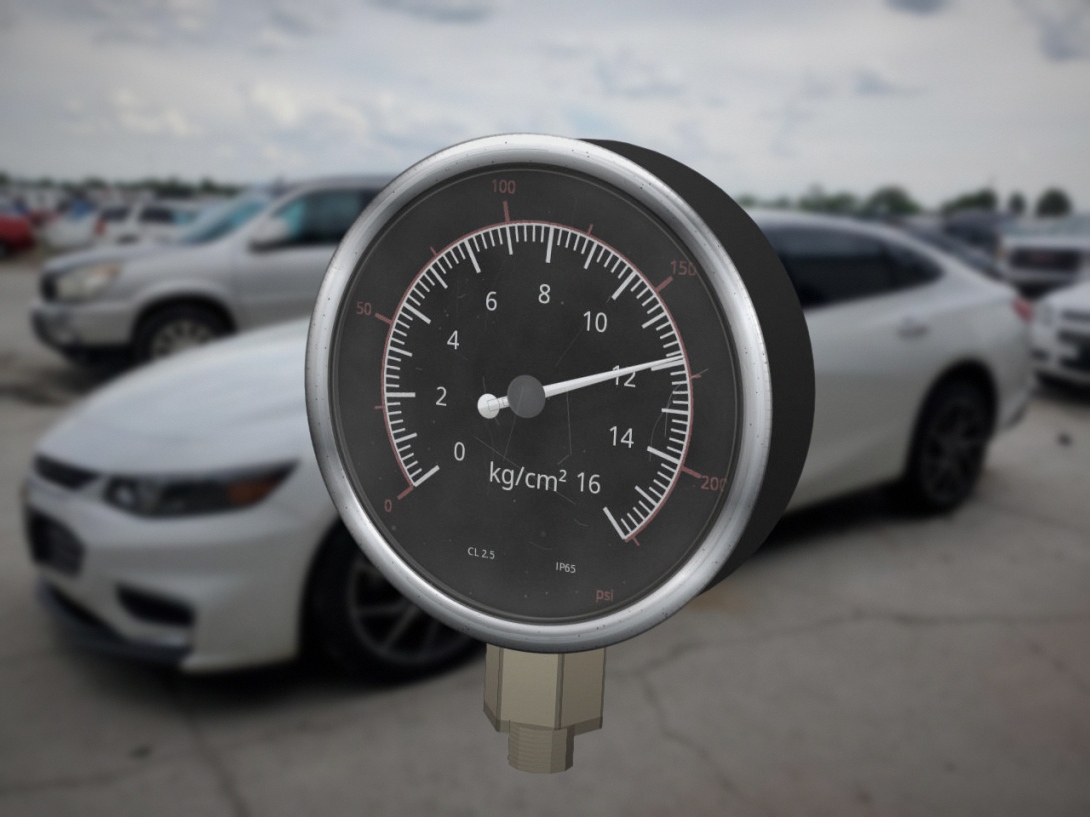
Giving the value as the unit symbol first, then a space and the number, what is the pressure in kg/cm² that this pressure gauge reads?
kg/cm² 11.9
